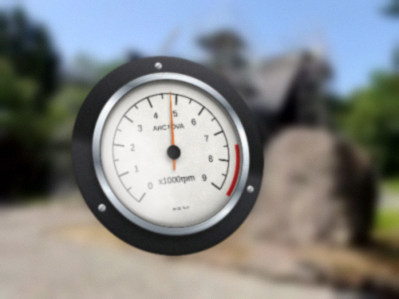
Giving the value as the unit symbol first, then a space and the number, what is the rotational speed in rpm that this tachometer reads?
rpm 4750
